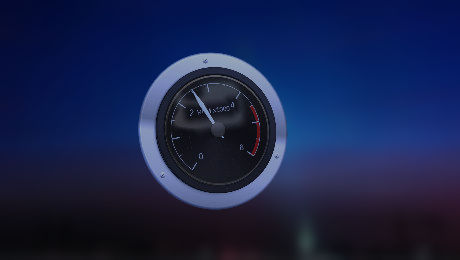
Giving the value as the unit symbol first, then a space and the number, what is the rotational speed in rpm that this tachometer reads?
rpm 2500
